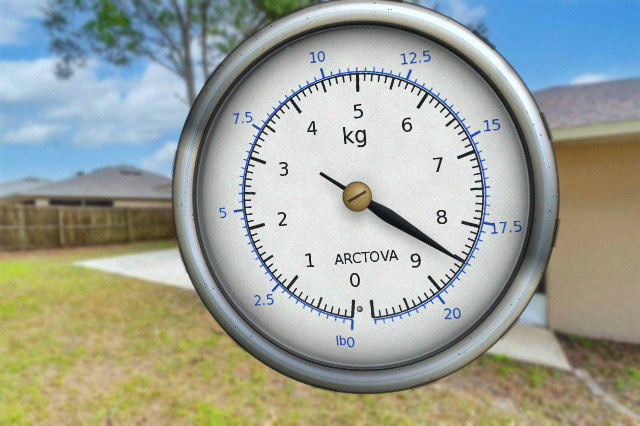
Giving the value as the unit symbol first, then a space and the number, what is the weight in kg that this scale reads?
kg 8.5
